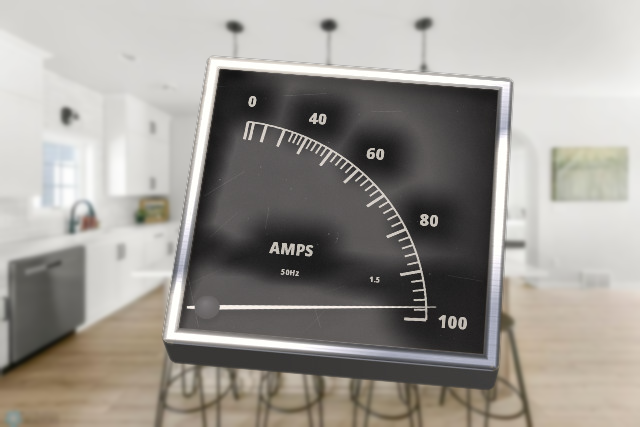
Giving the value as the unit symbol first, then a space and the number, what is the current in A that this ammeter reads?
A 98
